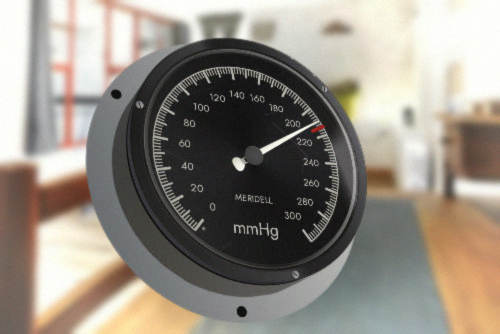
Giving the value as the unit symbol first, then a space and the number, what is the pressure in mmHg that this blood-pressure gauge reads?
mmHg 210
